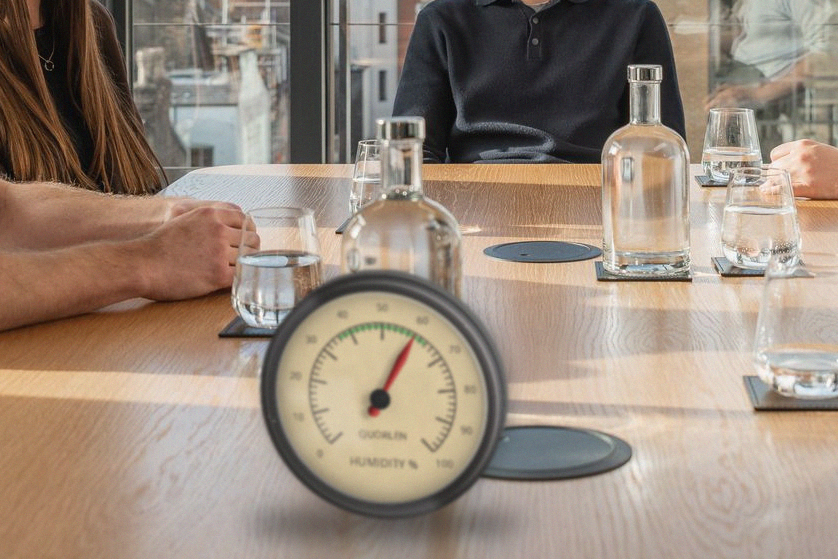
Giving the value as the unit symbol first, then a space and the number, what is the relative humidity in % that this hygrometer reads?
% 60
